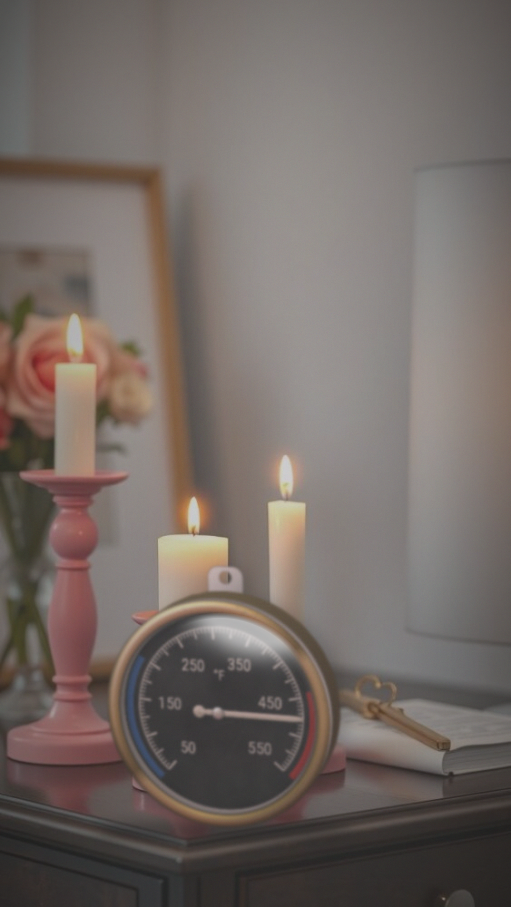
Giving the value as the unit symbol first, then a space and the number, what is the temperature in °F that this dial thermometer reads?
°F 475
